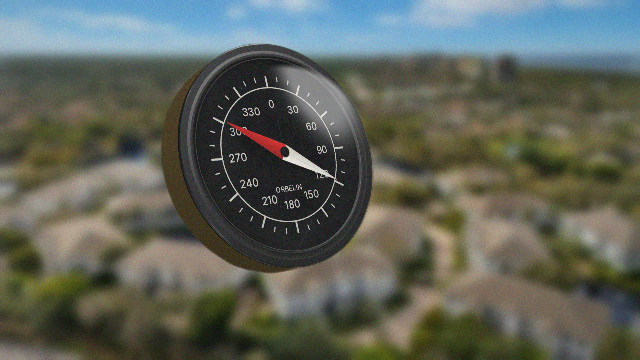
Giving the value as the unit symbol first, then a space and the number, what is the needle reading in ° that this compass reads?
° 300
